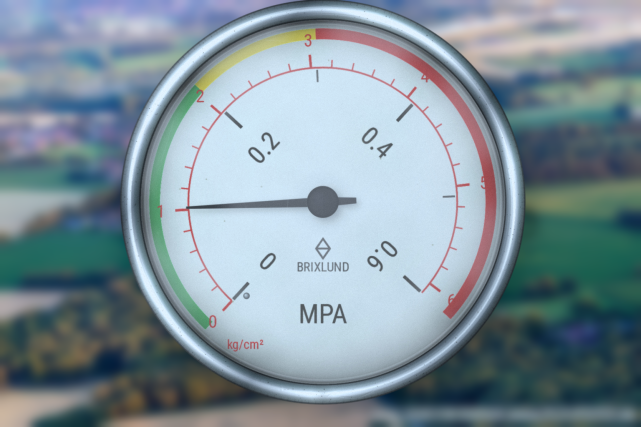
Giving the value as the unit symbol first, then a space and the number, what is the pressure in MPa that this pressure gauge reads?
MPa 0.1
